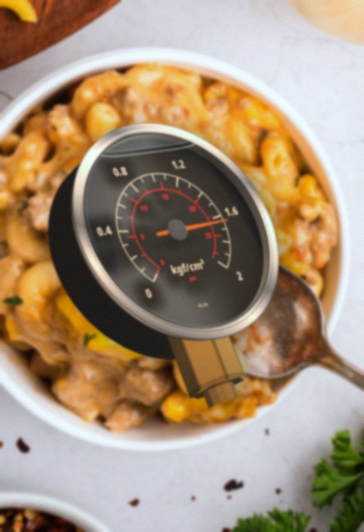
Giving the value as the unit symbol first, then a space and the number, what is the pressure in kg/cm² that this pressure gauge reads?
kg/cm² 1.65
